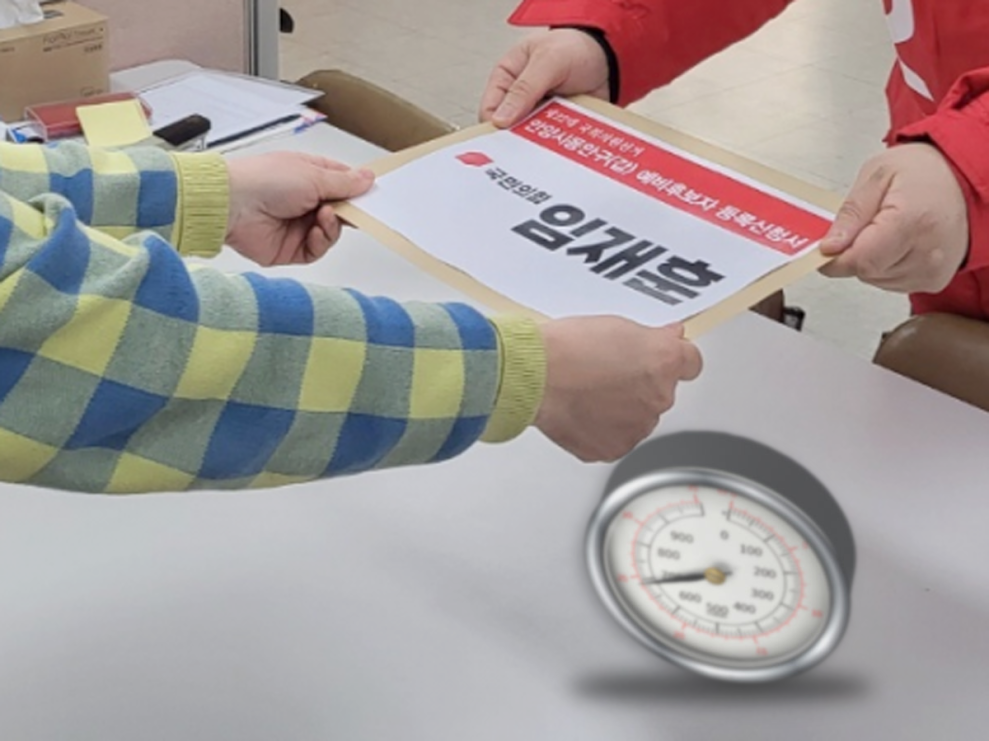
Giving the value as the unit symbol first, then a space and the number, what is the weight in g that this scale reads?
g 700
